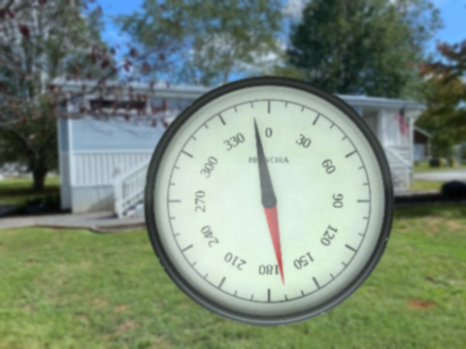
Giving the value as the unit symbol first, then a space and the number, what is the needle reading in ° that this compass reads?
° 170
